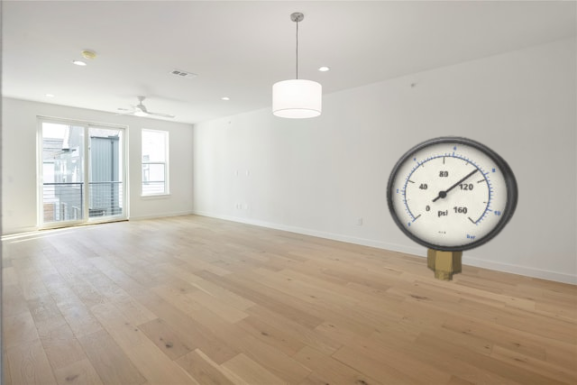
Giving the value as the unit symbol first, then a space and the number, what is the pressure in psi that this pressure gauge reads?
psi 110
